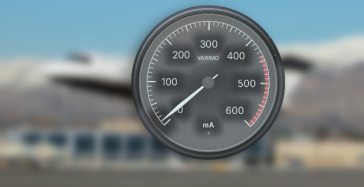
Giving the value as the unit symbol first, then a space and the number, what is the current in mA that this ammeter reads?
mA 10
